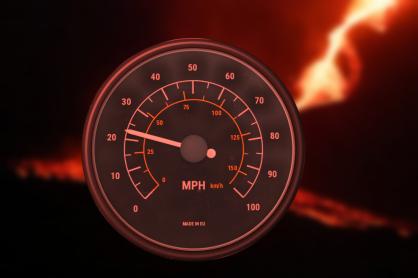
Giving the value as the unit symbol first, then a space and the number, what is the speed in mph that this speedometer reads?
mph 22.5
